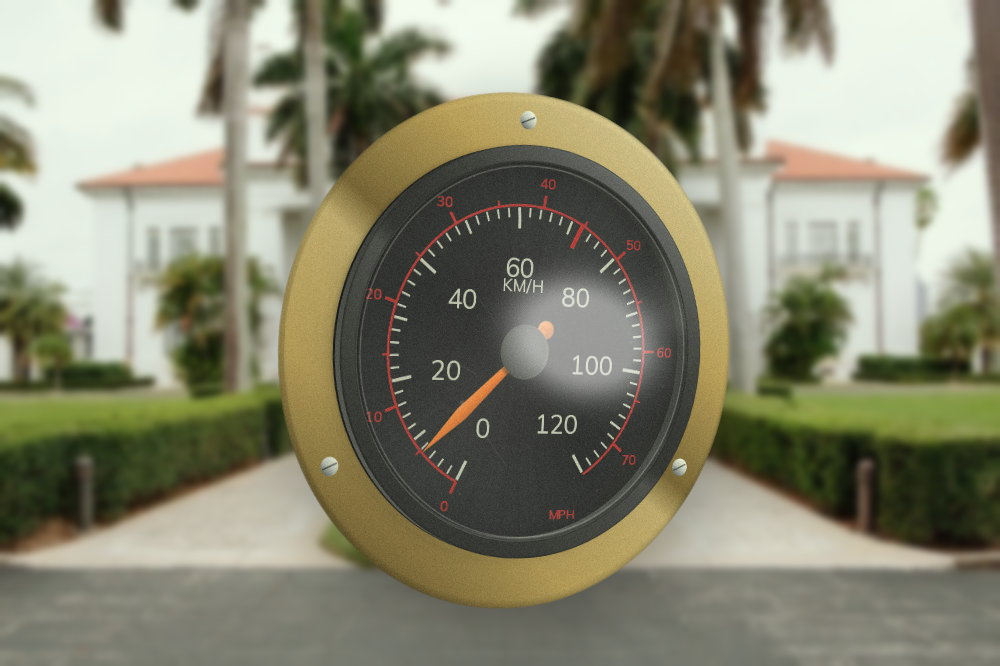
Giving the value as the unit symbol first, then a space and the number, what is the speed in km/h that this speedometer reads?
km/h 8
